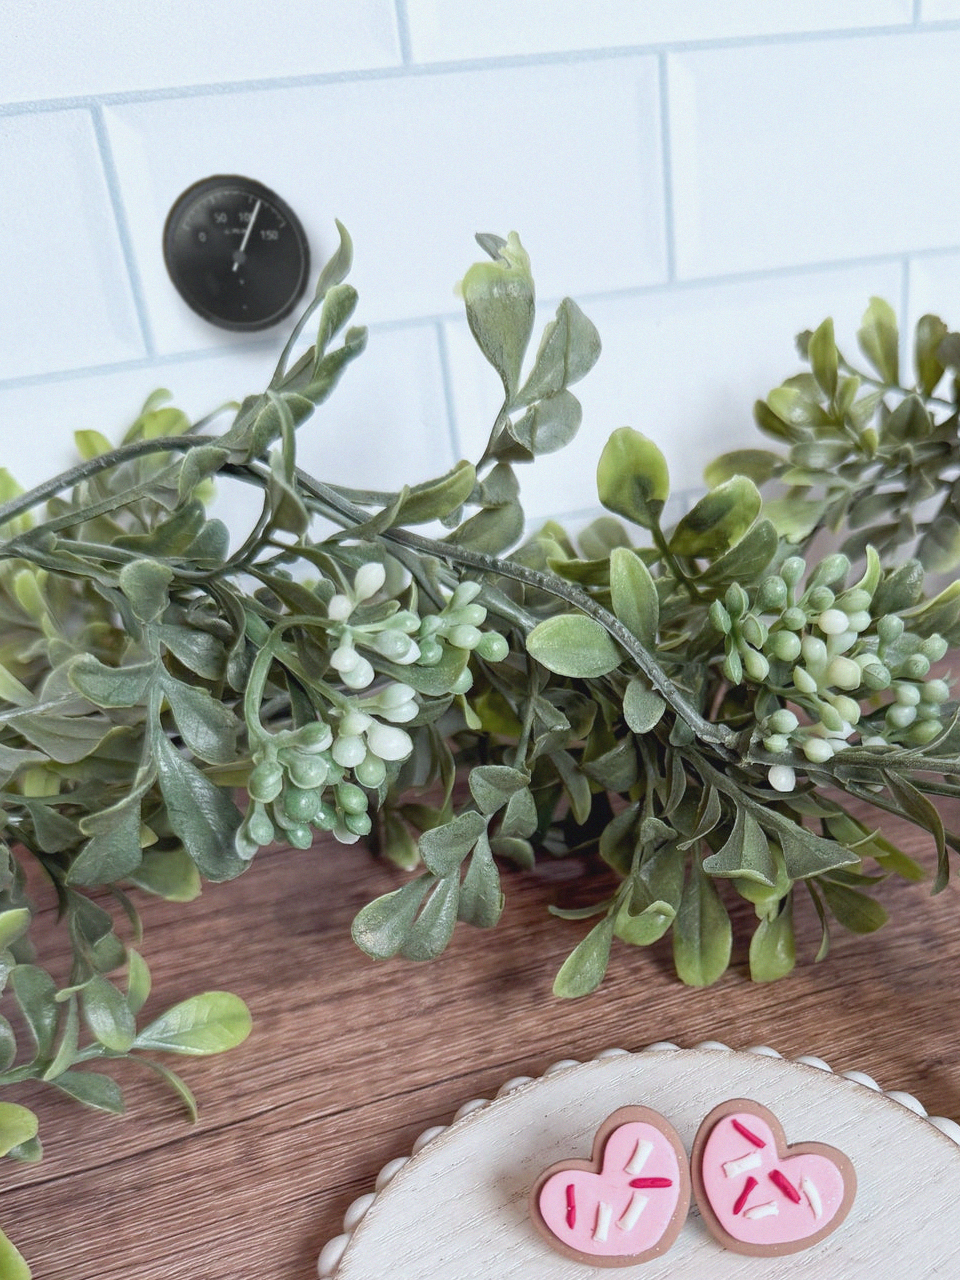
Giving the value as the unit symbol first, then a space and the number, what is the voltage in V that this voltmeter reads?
V 110
